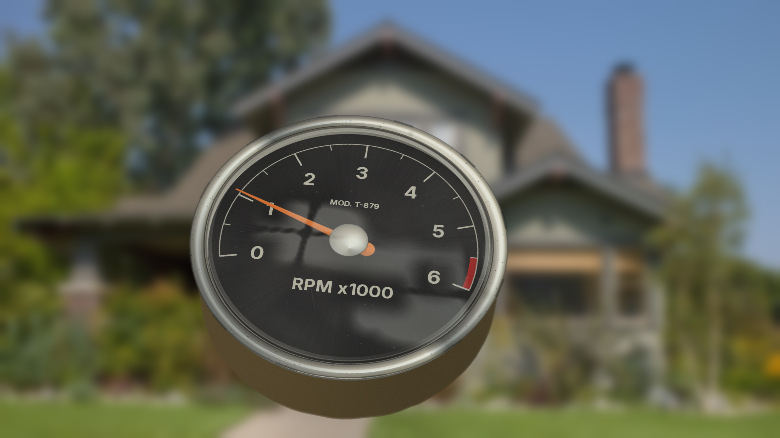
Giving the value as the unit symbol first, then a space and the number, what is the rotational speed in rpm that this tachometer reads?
rpm 1000
